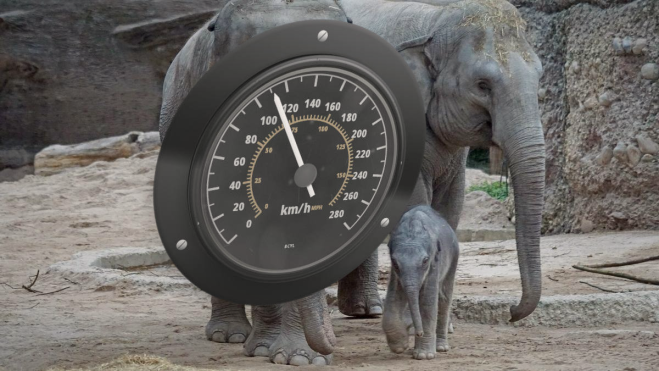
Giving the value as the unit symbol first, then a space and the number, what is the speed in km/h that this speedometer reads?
km/h 110
